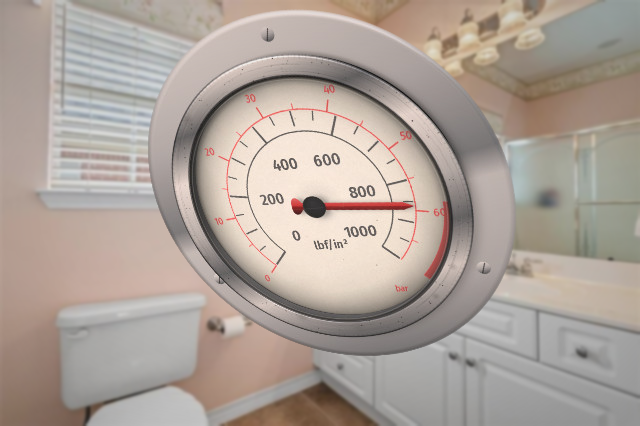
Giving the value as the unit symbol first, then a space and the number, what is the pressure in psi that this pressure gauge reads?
psi 850
